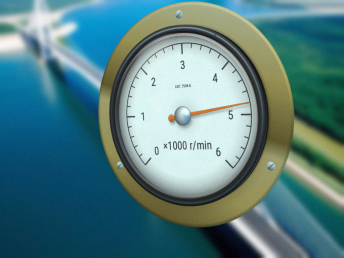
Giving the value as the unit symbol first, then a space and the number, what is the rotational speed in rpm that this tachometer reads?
rpm 4800
